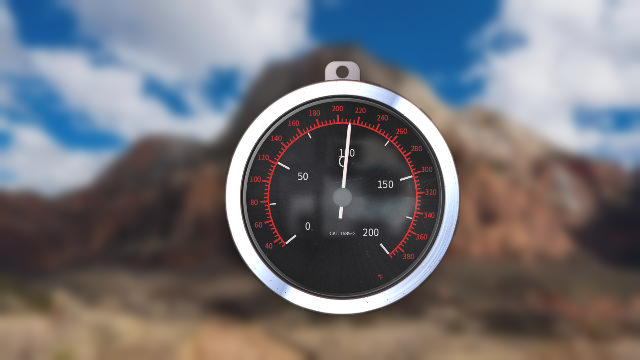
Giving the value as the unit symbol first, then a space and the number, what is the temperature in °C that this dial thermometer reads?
°C 100
